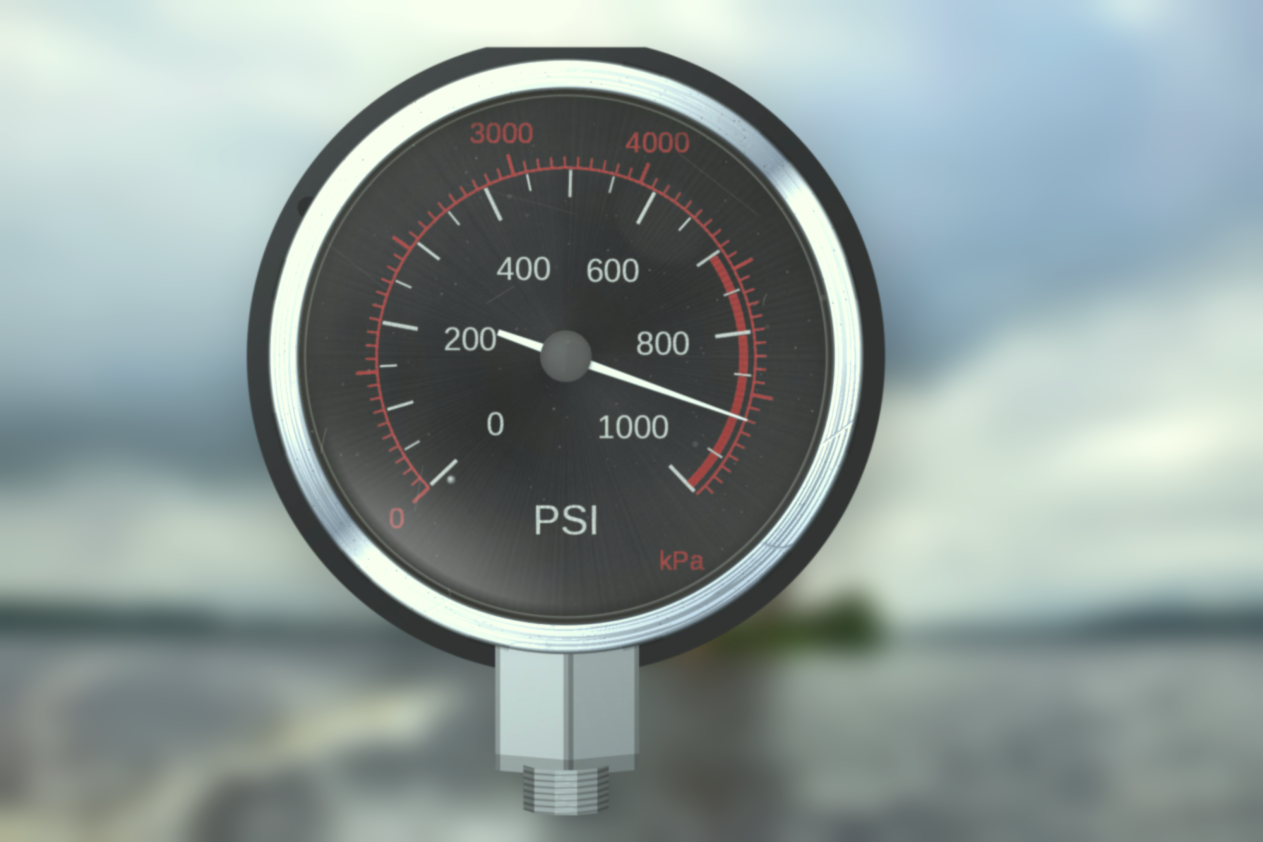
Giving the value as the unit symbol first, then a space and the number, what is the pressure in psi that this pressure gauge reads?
psi 900
